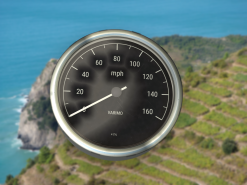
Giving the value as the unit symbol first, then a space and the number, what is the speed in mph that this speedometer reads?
mph 0
